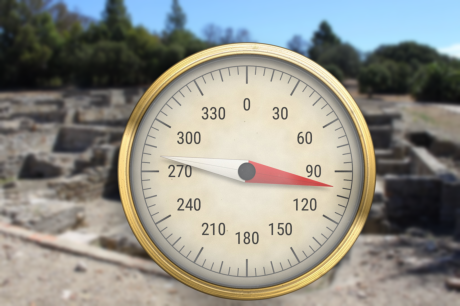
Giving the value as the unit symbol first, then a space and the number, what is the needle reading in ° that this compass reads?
° 100
